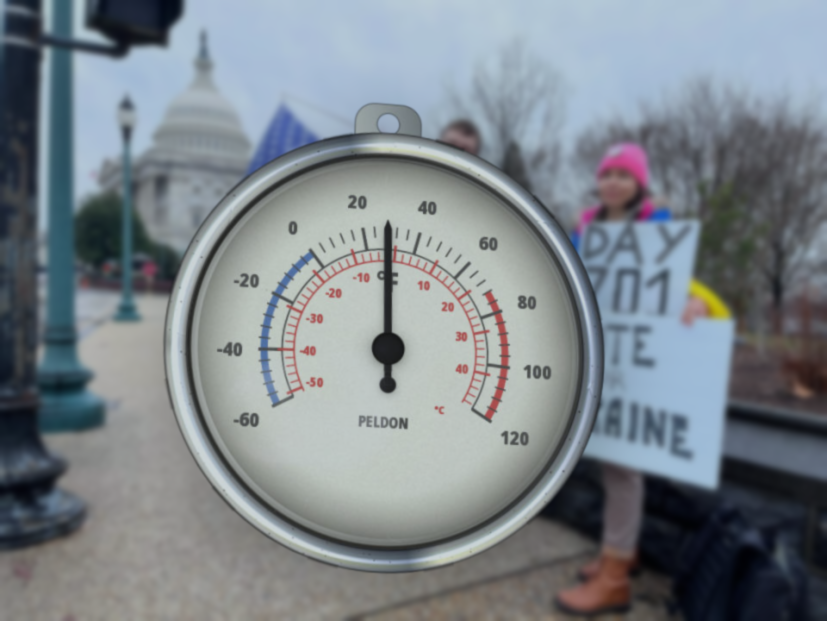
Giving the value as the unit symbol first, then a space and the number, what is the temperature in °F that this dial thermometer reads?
°F 28
